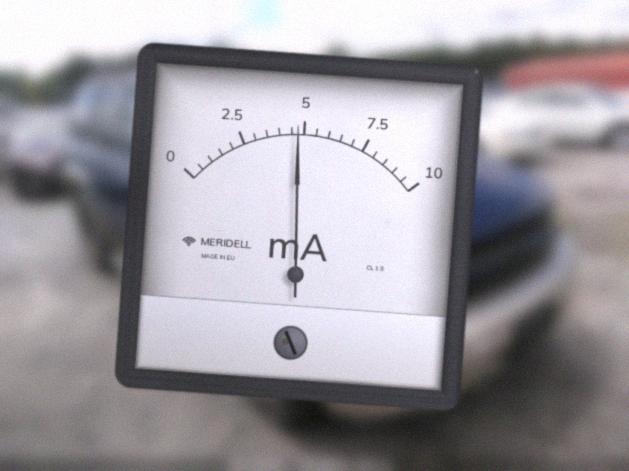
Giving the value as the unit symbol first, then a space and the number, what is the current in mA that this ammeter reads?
mA 4.75
